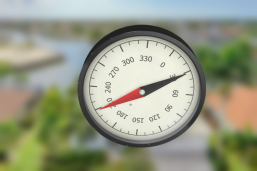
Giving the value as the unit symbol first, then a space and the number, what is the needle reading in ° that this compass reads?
° 210
